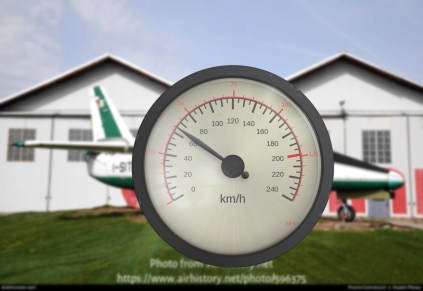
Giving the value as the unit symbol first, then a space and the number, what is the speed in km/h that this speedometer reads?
km/h 65
